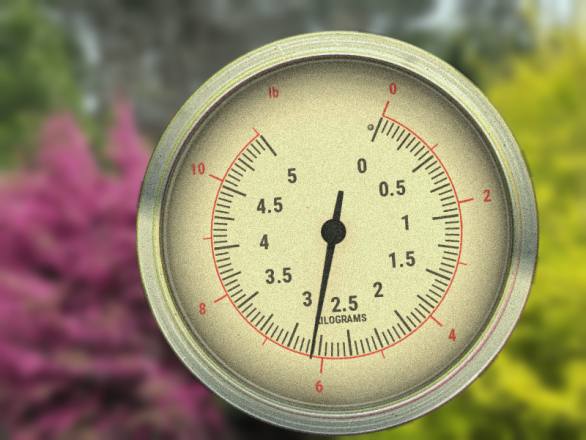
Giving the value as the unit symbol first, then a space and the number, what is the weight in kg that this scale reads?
kg 2.8
